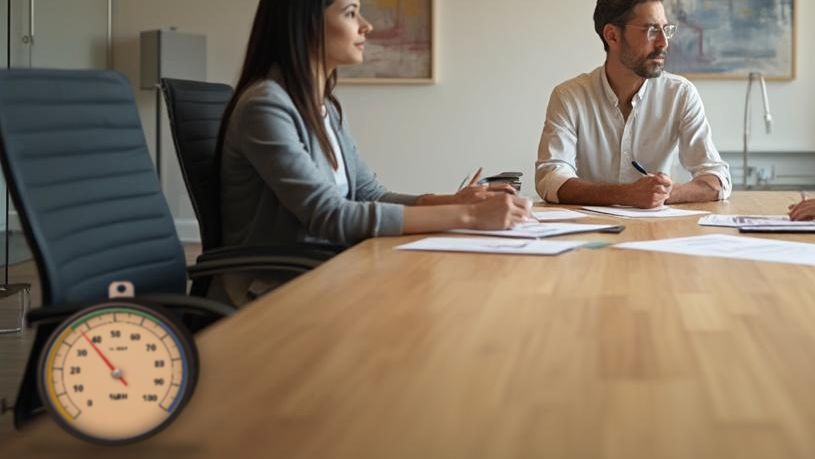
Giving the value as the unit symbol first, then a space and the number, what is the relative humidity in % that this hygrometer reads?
% 37.5
